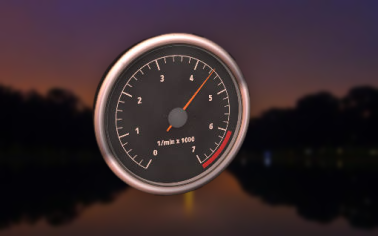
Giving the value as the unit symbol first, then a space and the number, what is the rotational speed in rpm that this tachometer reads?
rpm 4400
